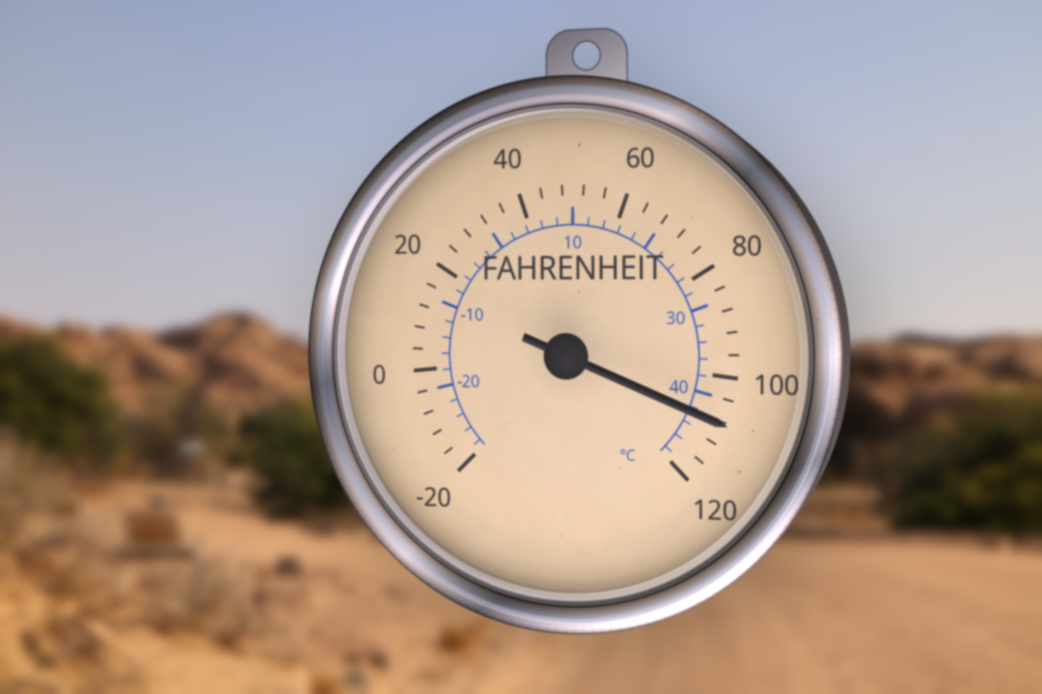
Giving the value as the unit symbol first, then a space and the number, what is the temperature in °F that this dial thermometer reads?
°F 108
